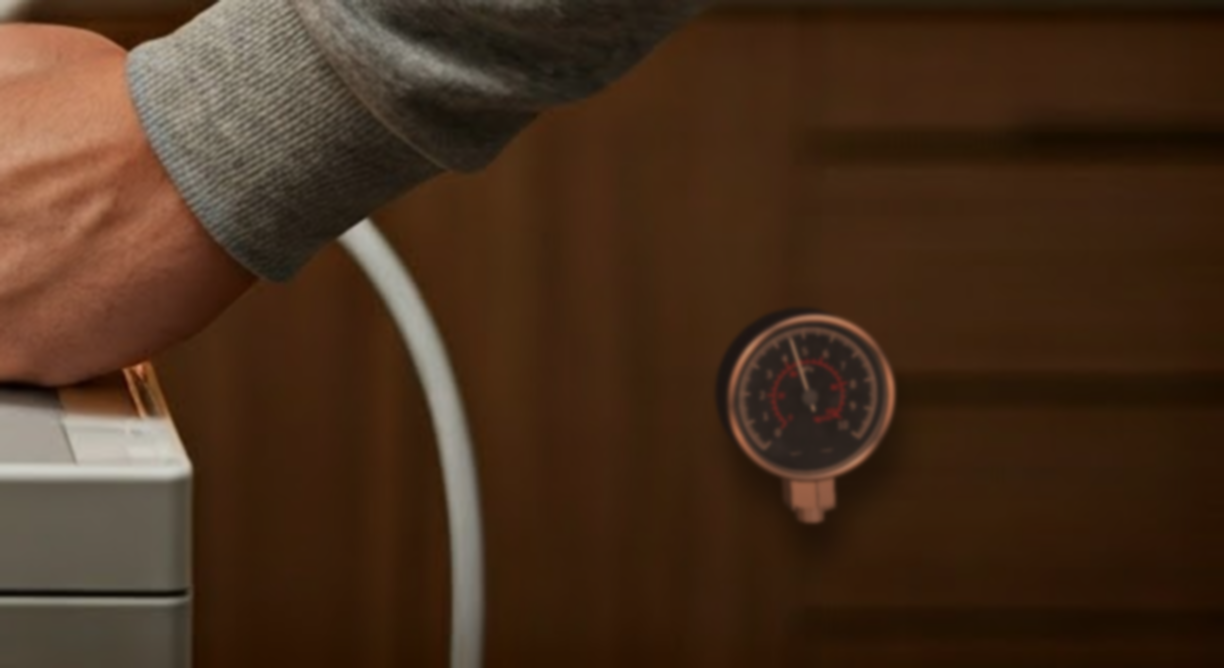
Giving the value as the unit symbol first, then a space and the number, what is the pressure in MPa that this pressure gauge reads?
MPa 4.5
